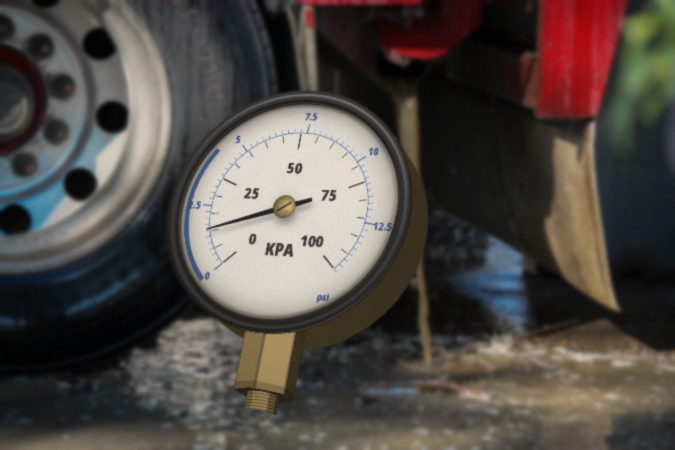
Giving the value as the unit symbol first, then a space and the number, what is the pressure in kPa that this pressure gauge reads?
kPa 10
